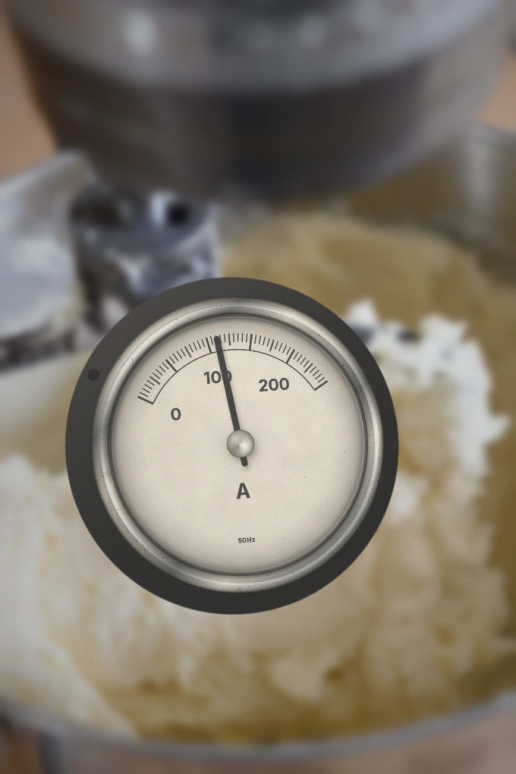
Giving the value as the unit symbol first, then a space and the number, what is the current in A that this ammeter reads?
A 110
